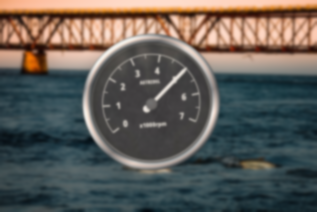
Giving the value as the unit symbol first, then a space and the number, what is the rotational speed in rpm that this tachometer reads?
rpm 5000
